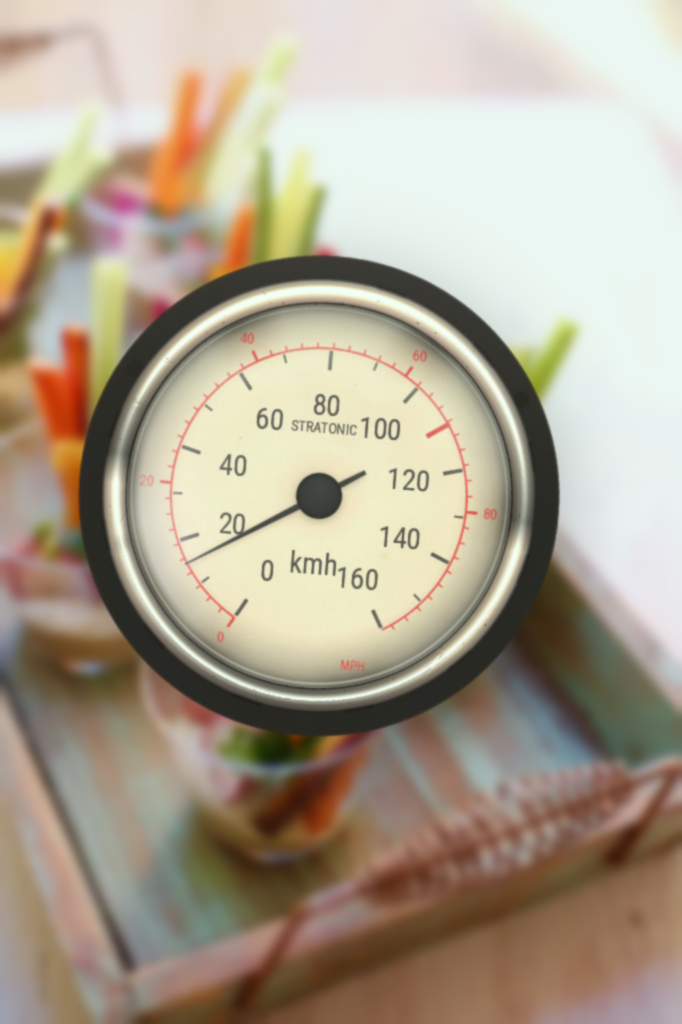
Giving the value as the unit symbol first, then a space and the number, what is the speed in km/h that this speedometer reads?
km/h 15
